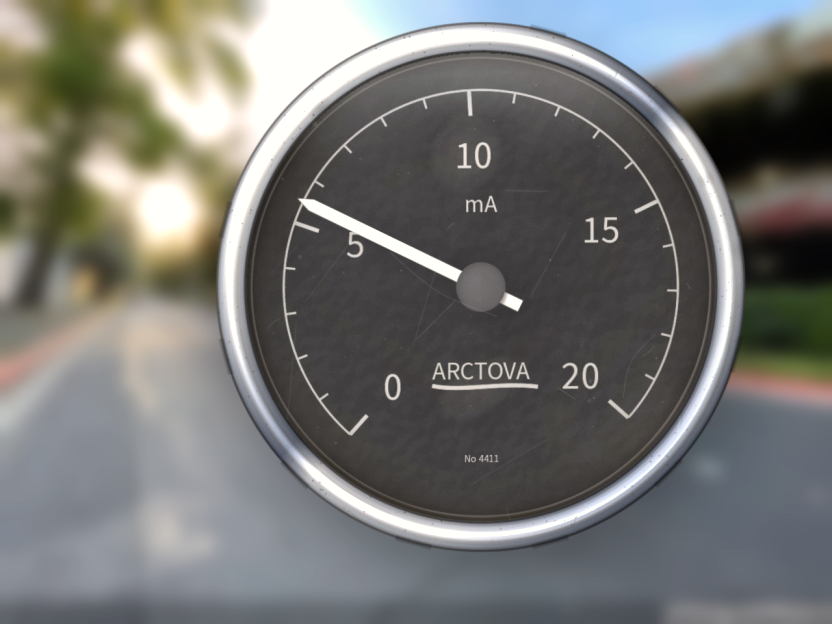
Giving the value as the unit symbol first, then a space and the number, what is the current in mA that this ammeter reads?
mA 5.5
